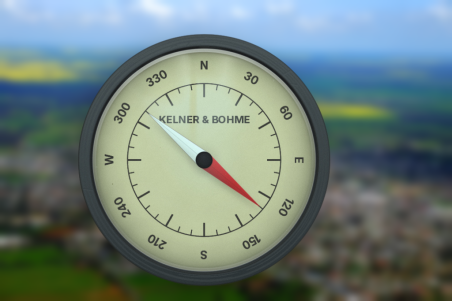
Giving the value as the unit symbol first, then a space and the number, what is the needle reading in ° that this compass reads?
° 130
